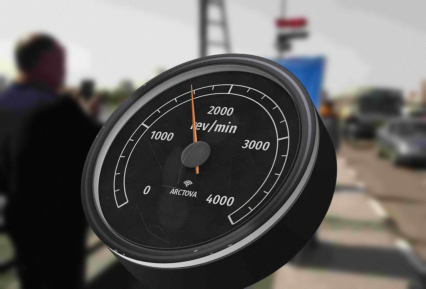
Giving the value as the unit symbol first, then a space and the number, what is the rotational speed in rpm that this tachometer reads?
rpm 1600
